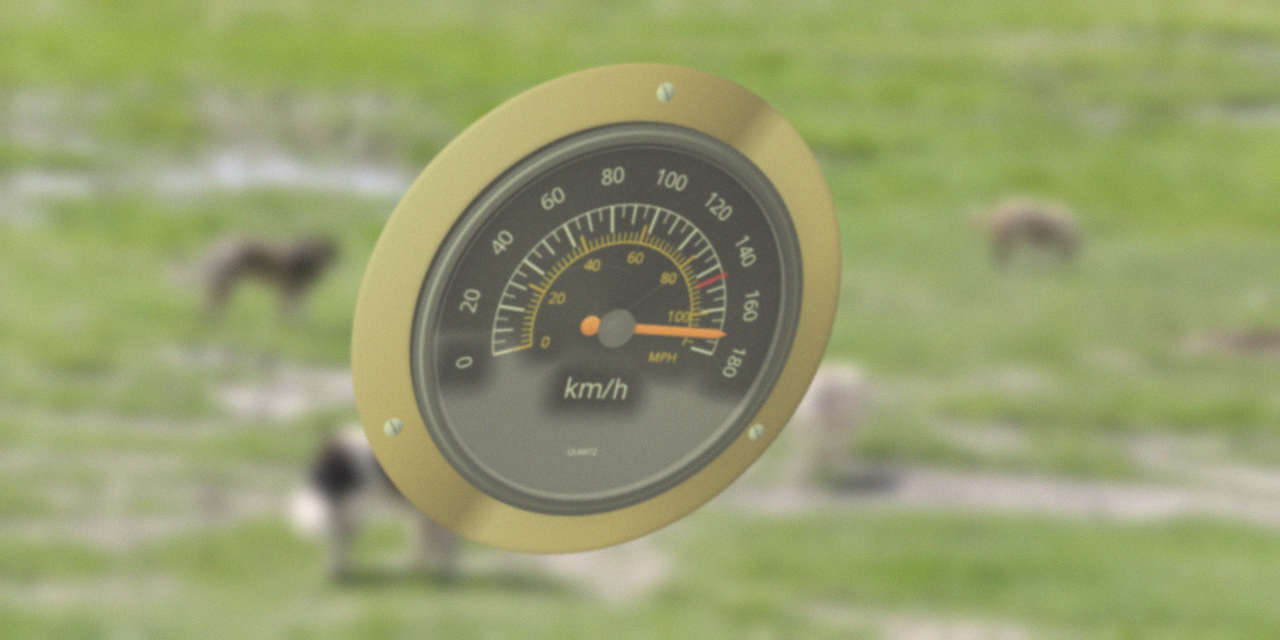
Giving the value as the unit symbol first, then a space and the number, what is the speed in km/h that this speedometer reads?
km/h 170
